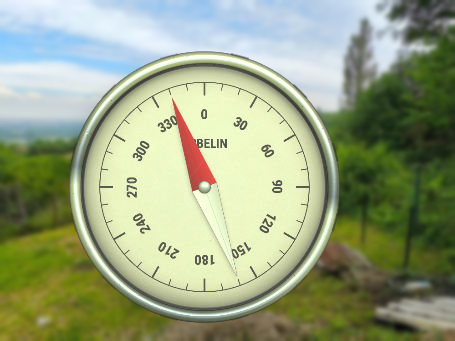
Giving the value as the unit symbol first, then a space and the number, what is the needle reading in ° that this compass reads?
° 340
